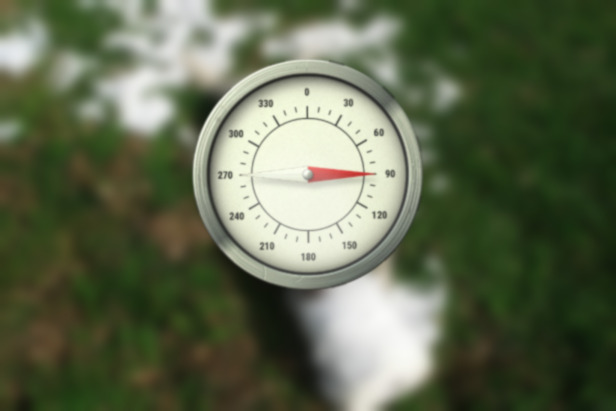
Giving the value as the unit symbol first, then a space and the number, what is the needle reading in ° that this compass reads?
° 90
